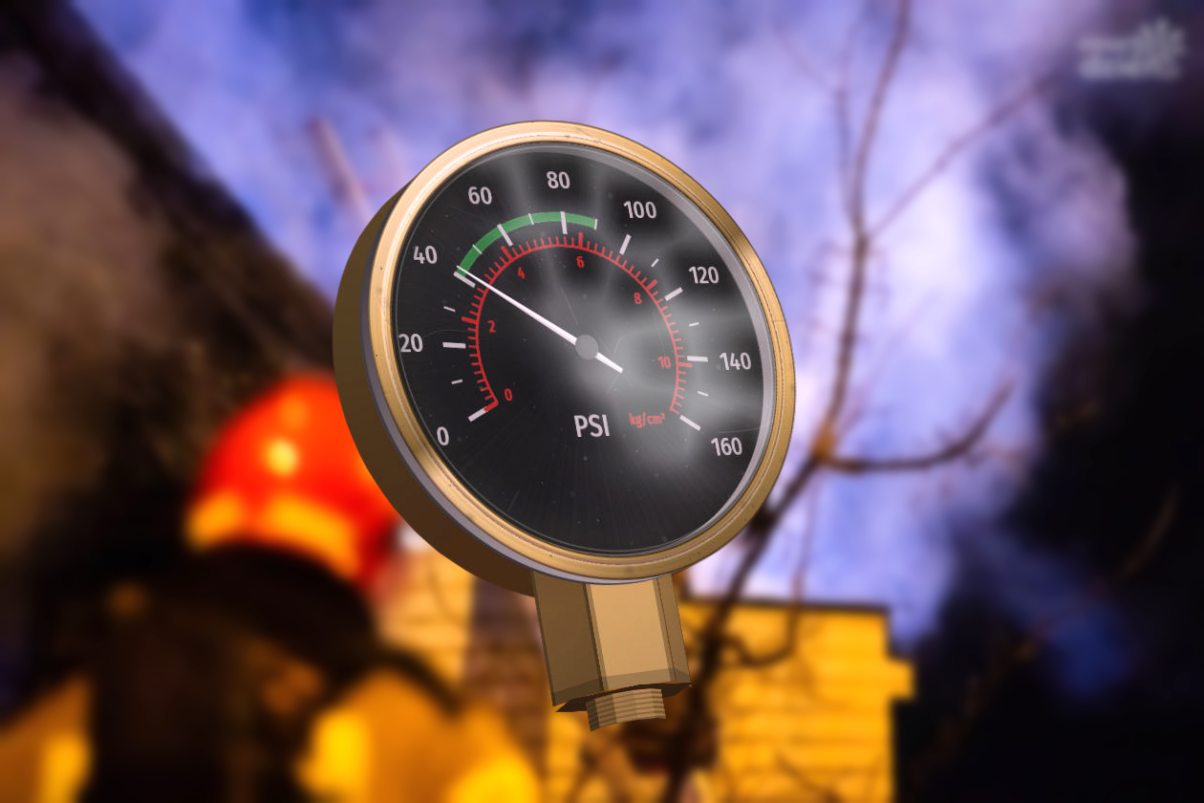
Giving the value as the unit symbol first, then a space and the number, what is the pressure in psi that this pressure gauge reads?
psi 40
